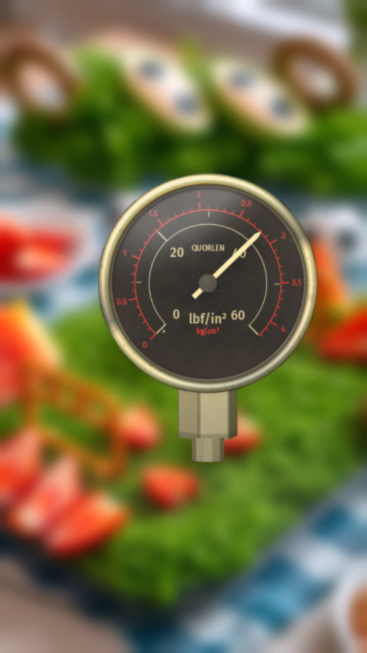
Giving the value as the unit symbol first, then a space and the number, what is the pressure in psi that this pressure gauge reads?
psi 40
